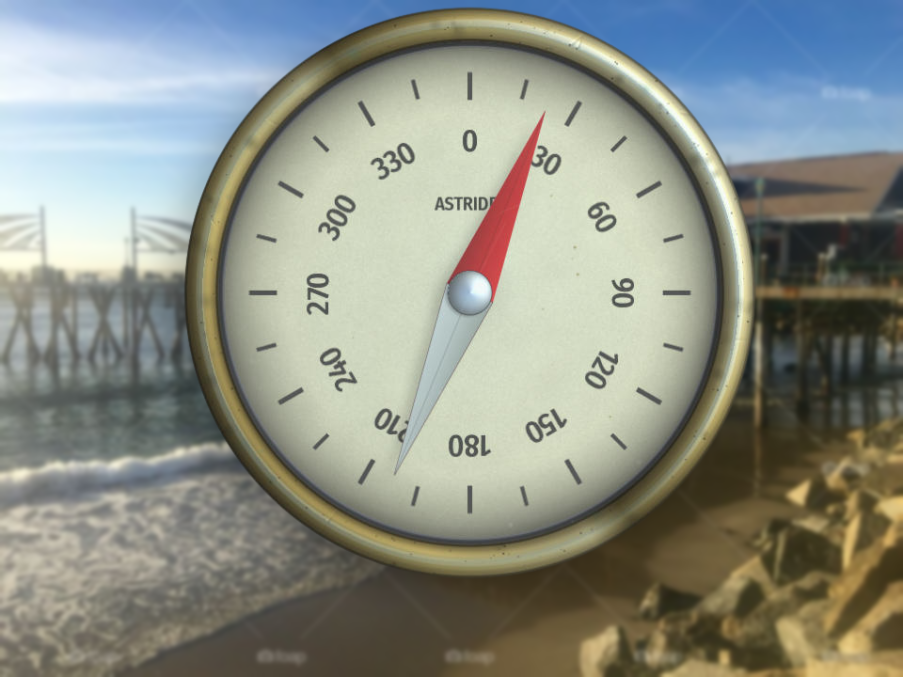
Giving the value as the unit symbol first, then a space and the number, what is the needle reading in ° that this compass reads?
° 22.5
